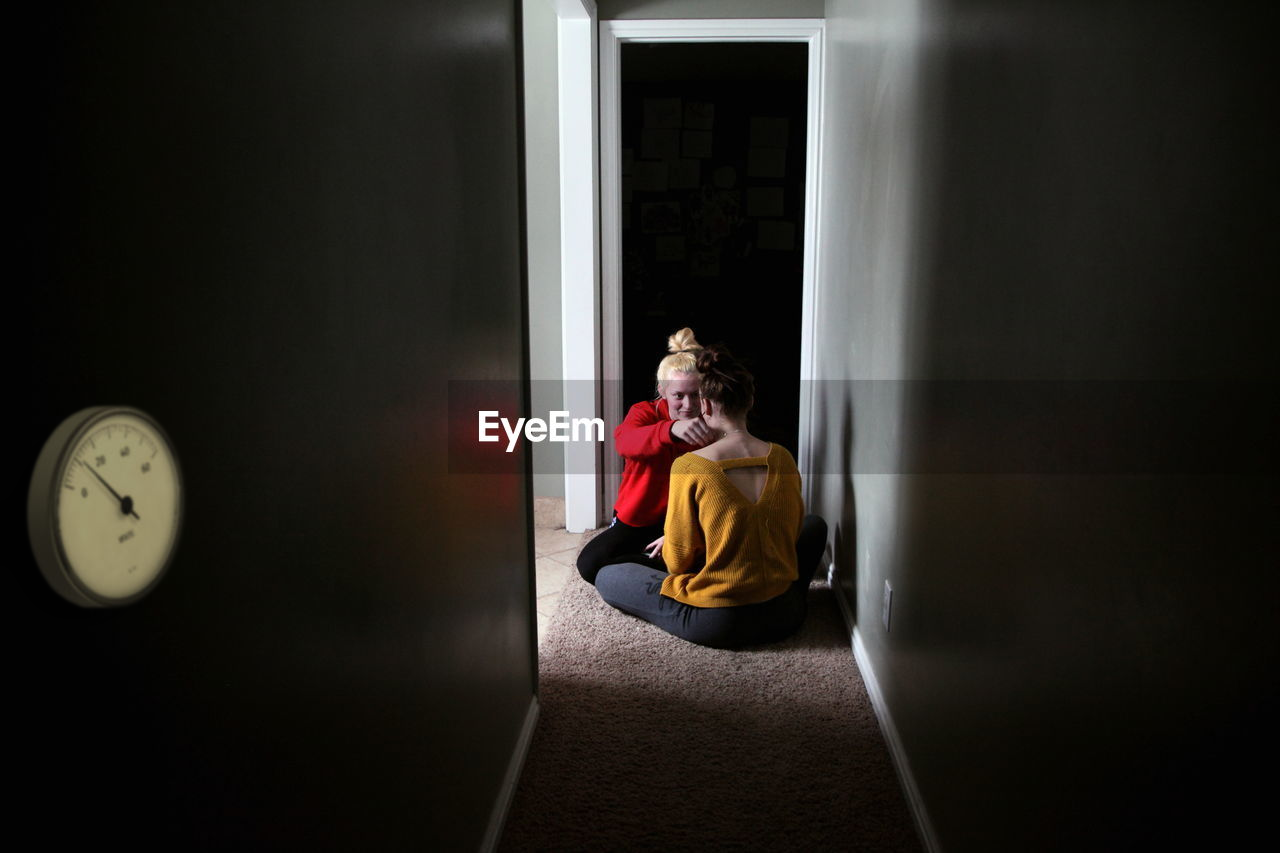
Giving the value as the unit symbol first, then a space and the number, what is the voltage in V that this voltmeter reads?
V 10
